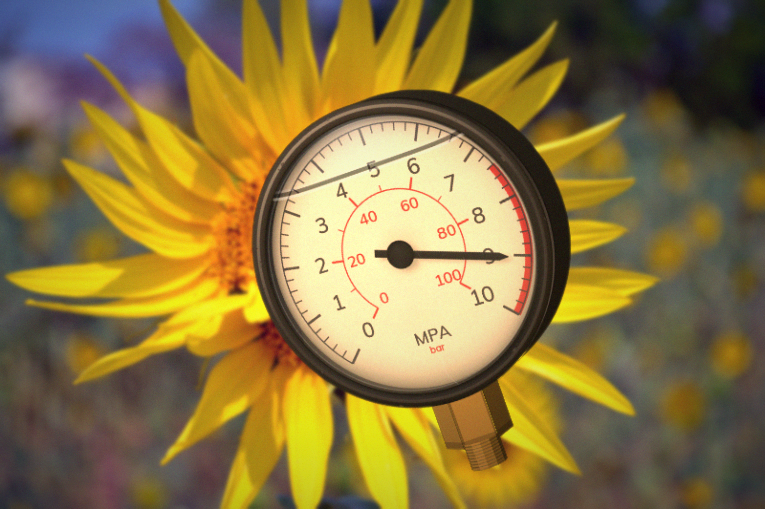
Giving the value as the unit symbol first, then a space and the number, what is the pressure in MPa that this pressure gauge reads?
MPa 9
